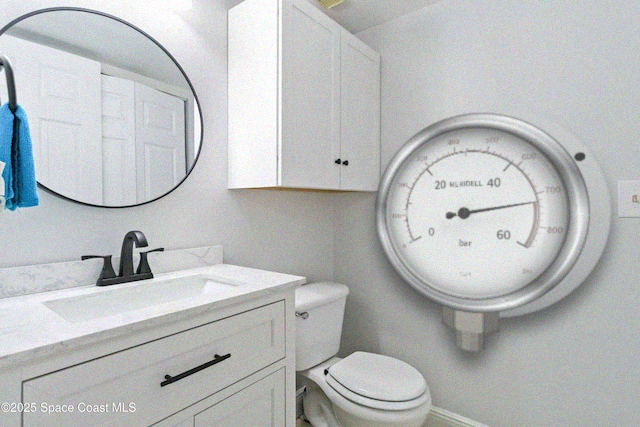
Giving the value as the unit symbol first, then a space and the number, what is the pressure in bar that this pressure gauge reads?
bar 50
